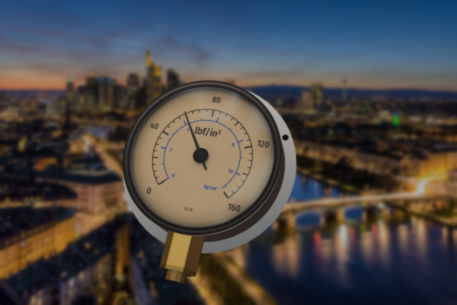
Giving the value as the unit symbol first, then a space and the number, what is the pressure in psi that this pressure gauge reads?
psi 60
